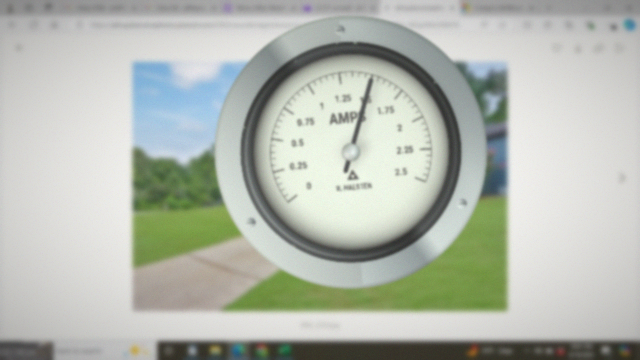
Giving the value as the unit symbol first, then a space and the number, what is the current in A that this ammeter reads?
A 1.5
